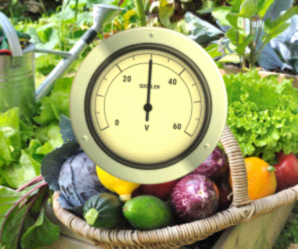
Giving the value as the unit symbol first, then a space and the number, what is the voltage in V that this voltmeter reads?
V 30
